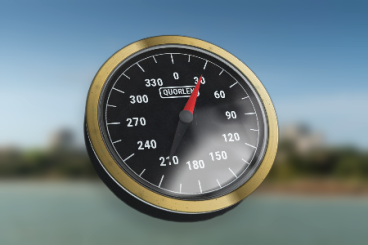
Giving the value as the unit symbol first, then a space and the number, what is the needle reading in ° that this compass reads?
° 30
